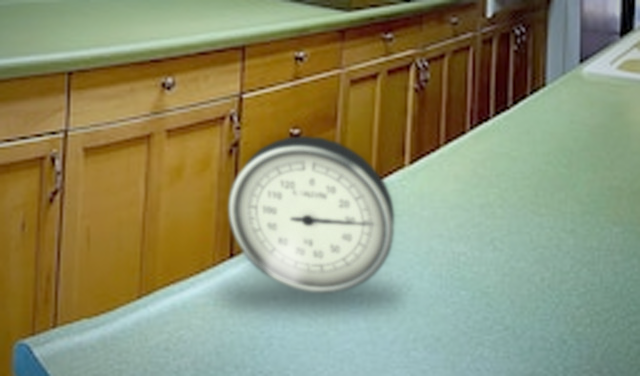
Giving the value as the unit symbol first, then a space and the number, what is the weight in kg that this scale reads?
kg 30
